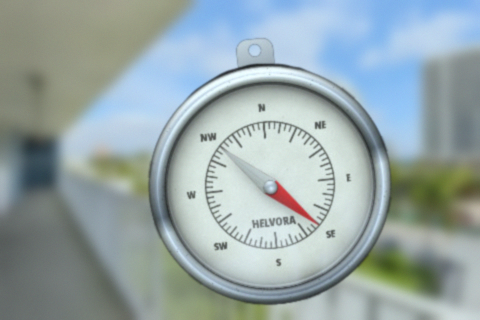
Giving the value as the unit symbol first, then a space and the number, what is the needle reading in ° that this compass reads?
° 135
